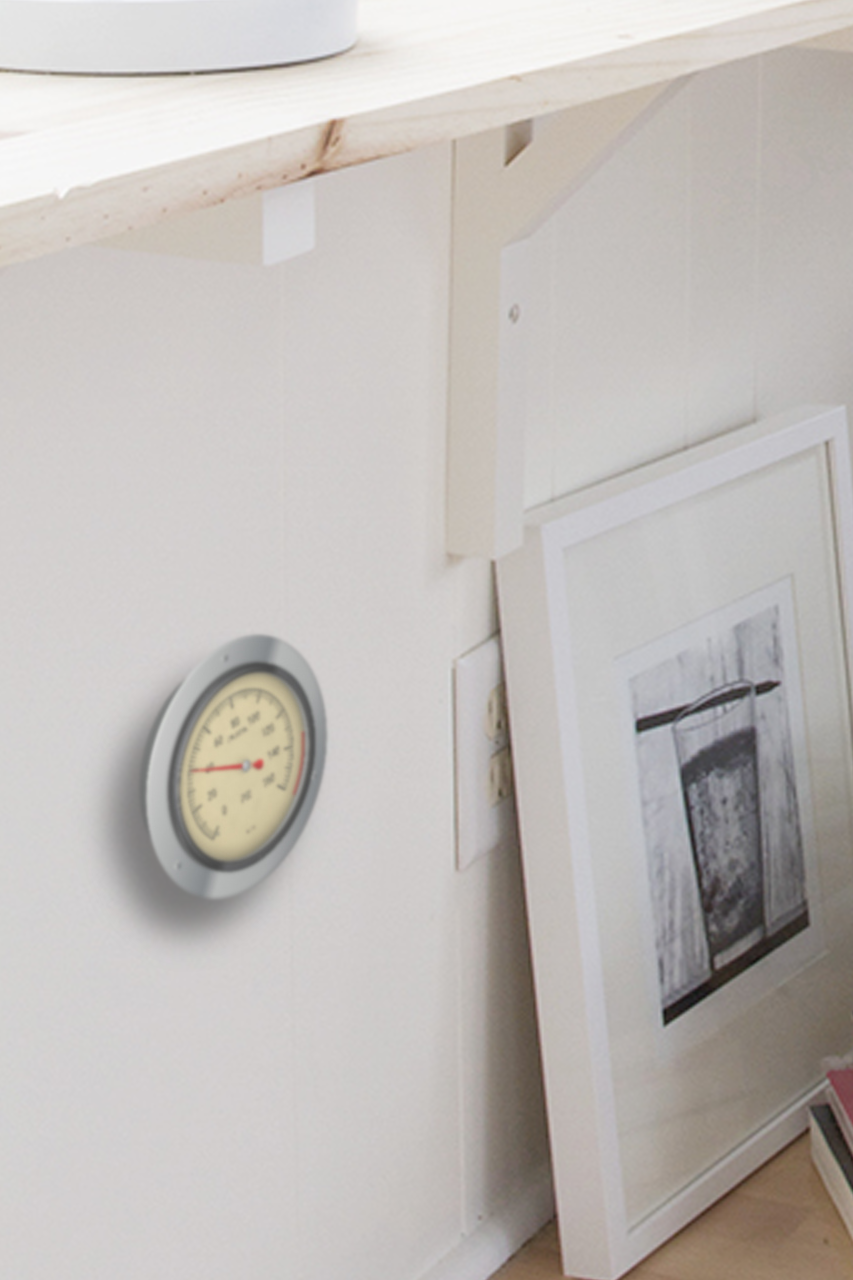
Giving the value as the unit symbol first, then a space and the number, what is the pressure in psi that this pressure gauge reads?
psi 40
